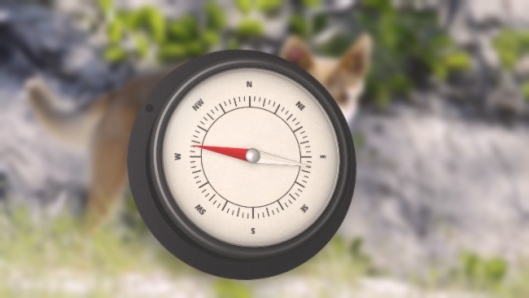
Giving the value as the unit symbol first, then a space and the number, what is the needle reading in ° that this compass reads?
° 280
